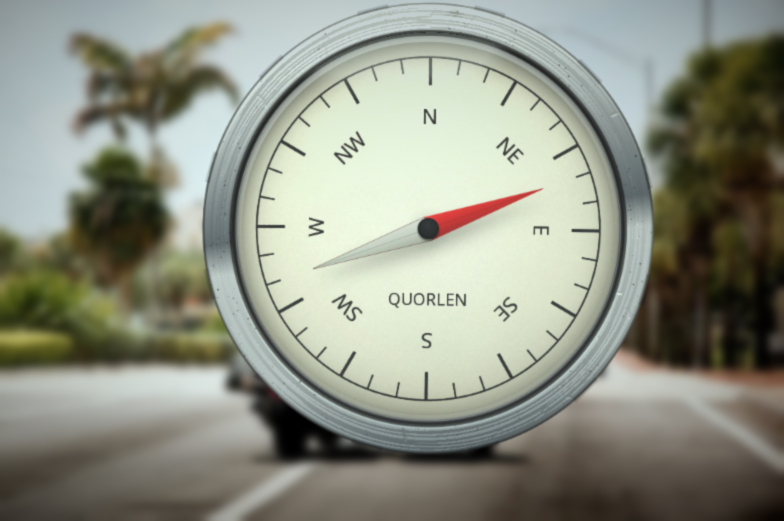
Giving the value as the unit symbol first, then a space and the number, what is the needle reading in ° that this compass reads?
° 70
